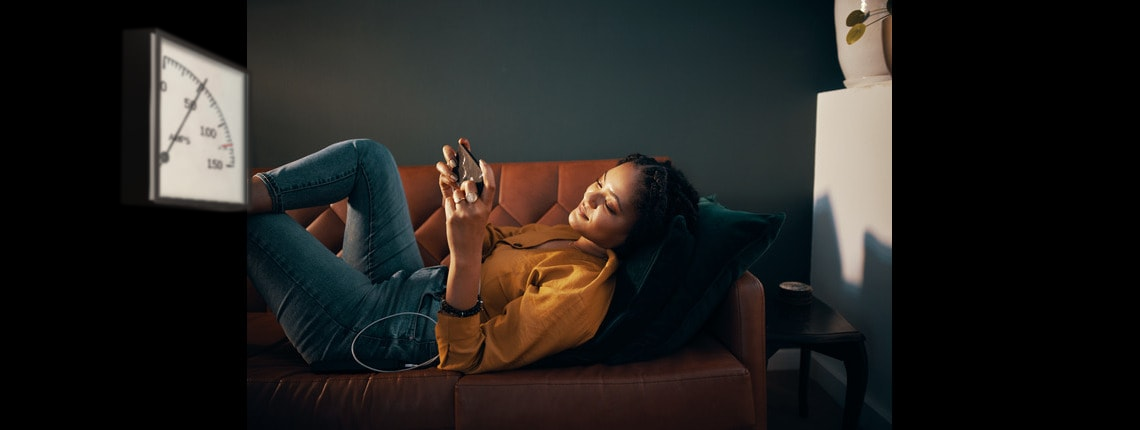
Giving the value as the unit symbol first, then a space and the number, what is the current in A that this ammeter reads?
A 50
